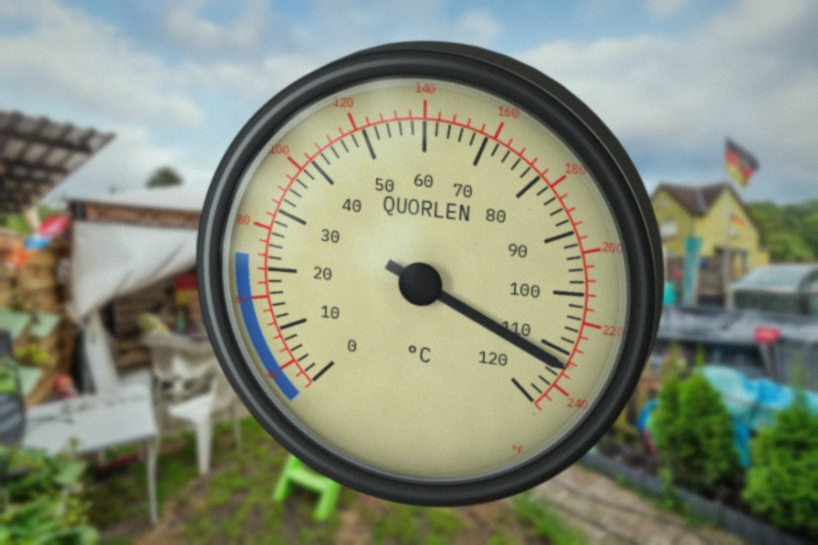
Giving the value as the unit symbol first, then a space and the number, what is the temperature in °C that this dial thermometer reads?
°C 112
